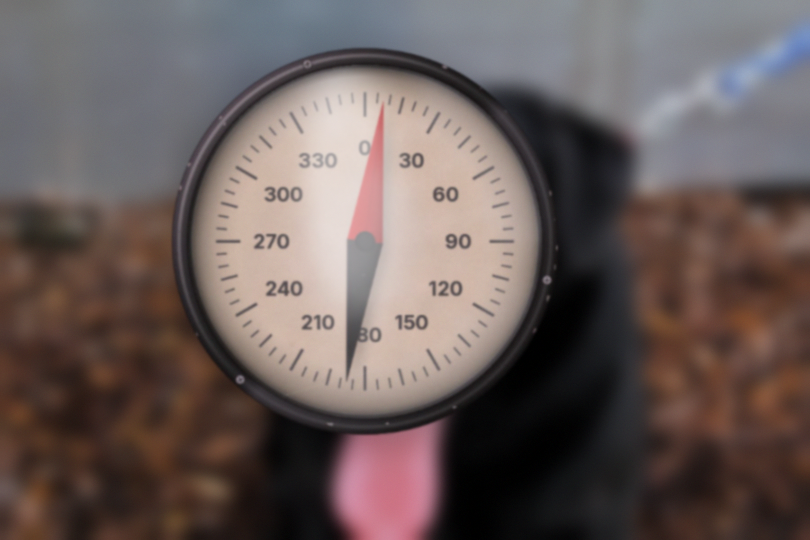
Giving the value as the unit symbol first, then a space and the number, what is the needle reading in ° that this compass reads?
° 7.5
